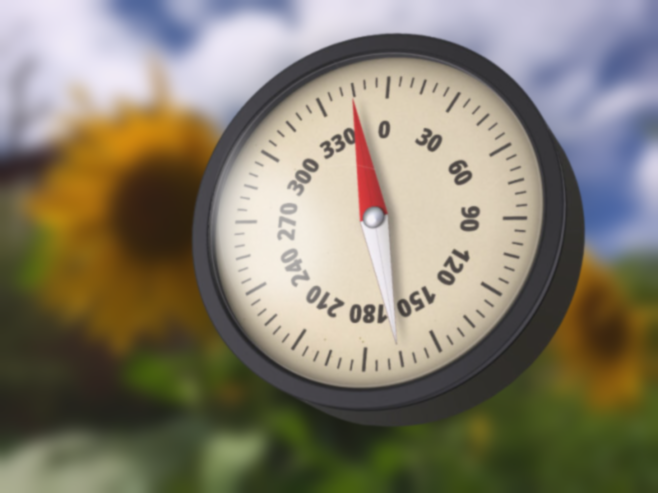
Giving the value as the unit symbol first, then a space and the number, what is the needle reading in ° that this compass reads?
° 345
